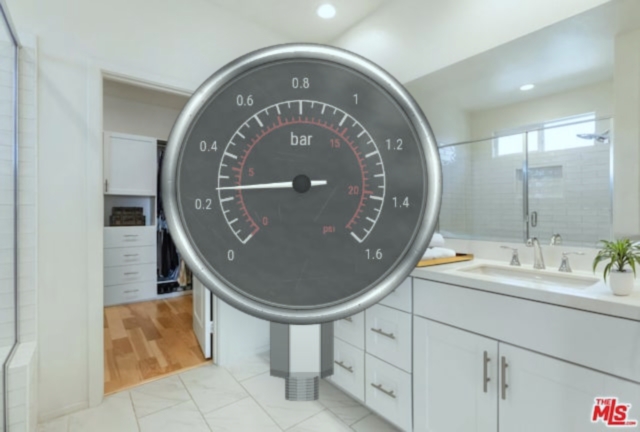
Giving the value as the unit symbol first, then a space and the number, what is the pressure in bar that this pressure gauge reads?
bar 0.25
